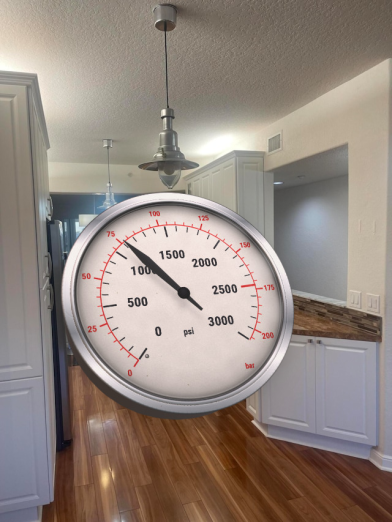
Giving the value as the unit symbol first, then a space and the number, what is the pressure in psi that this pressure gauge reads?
psi 1100
